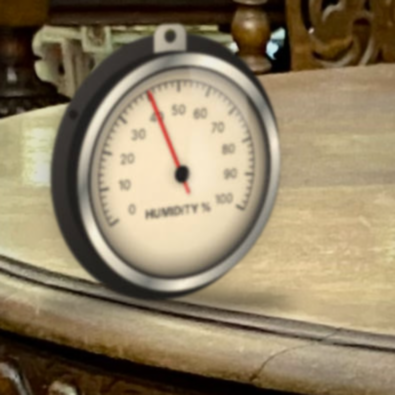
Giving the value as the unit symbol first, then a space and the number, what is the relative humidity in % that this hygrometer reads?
% 40
